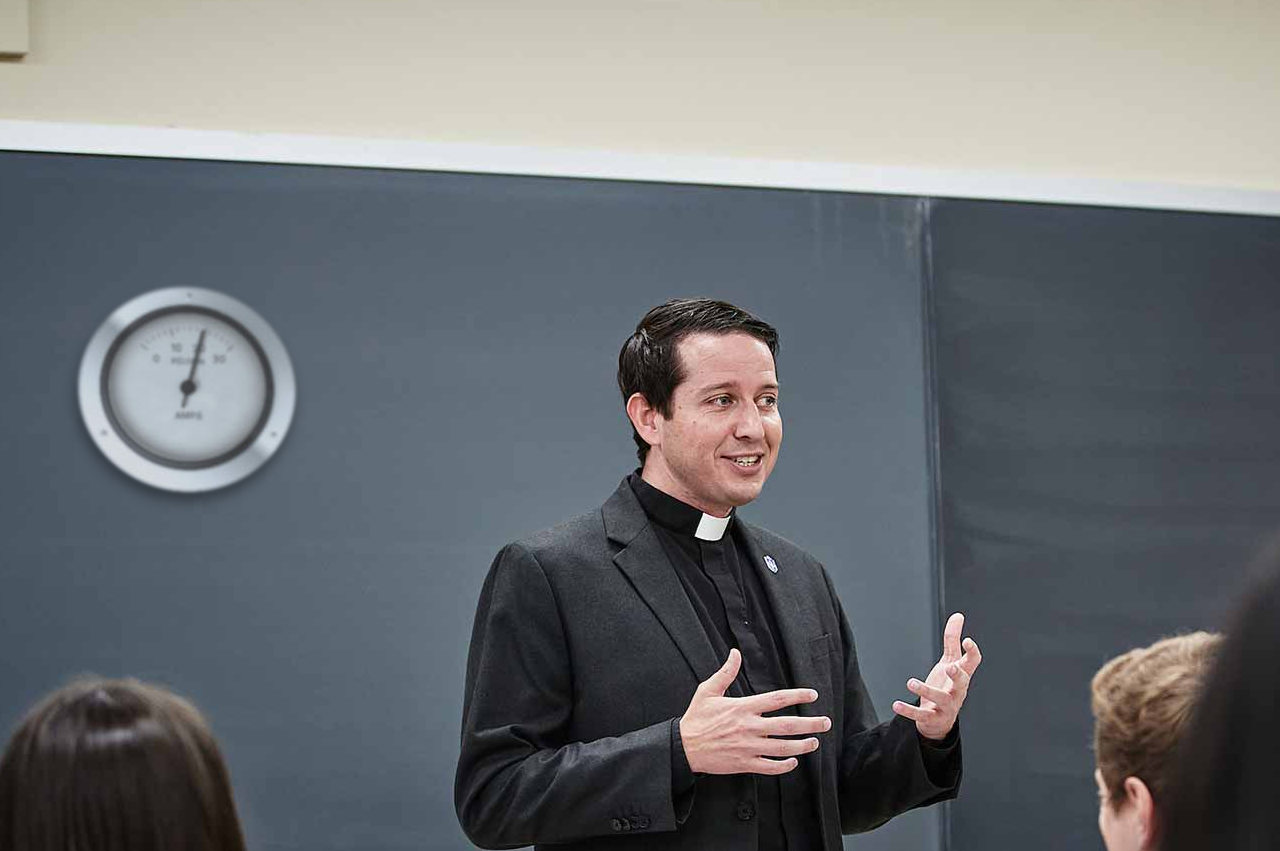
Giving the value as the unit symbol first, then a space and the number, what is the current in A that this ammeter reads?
A 20
